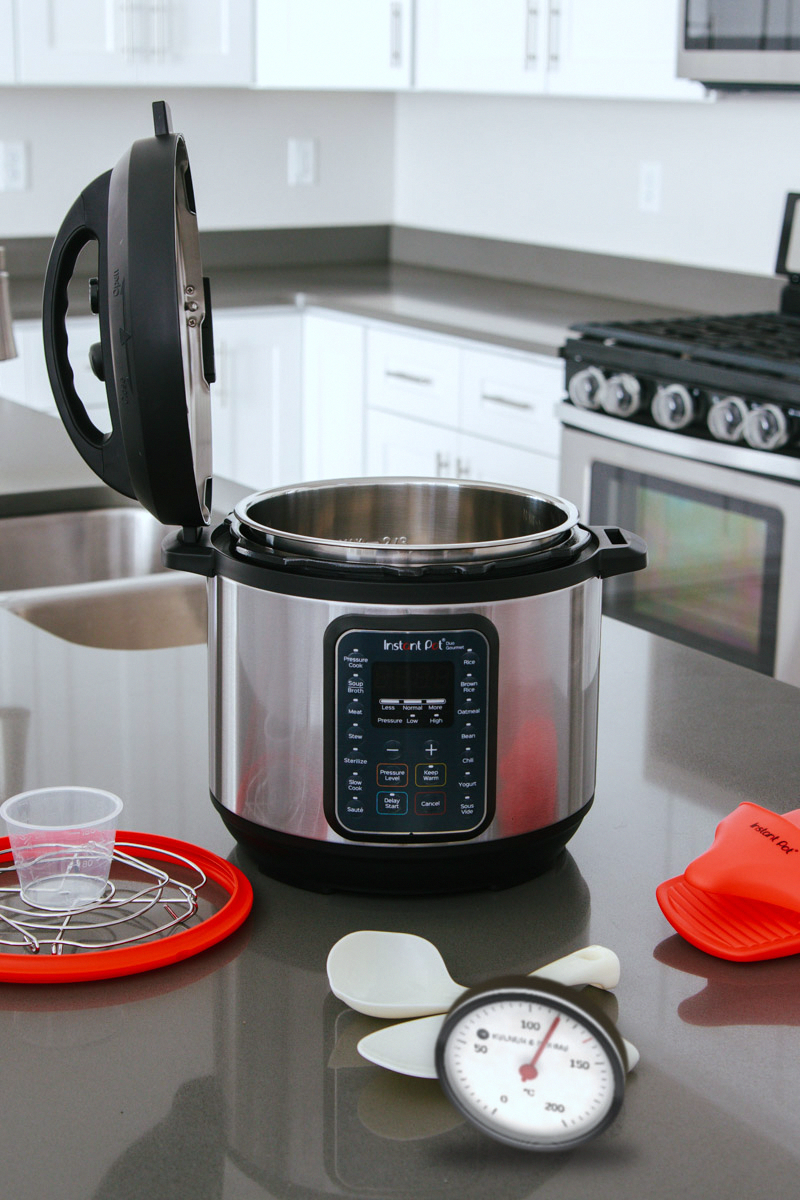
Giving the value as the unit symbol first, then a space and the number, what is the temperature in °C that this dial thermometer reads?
°C 115
